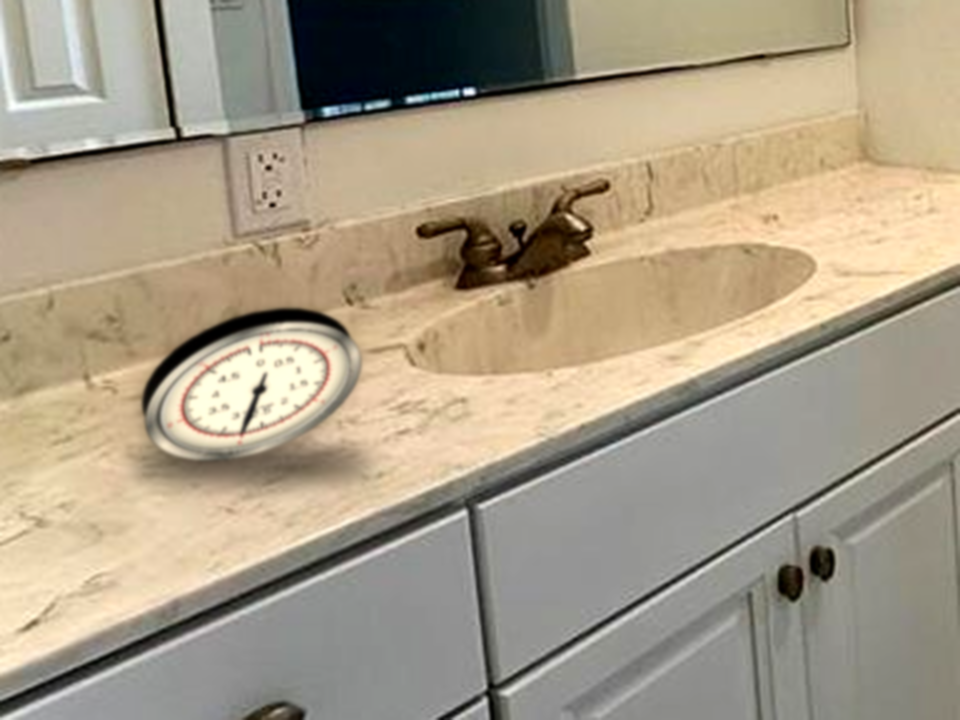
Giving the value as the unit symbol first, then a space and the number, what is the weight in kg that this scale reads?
kg 2.75
